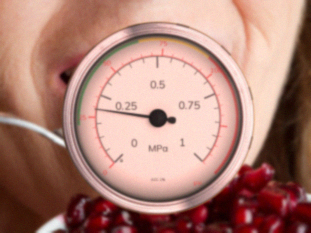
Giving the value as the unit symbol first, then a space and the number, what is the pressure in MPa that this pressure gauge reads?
MPa 0.2
